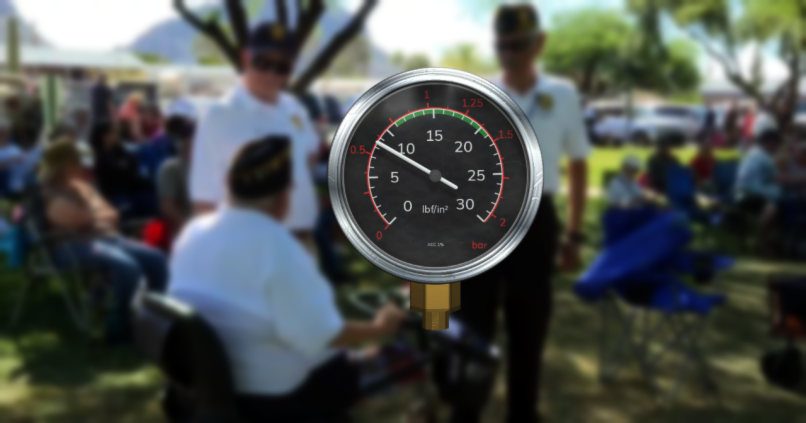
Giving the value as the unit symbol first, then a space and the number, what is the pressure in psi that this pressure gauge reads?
psi 8.5
